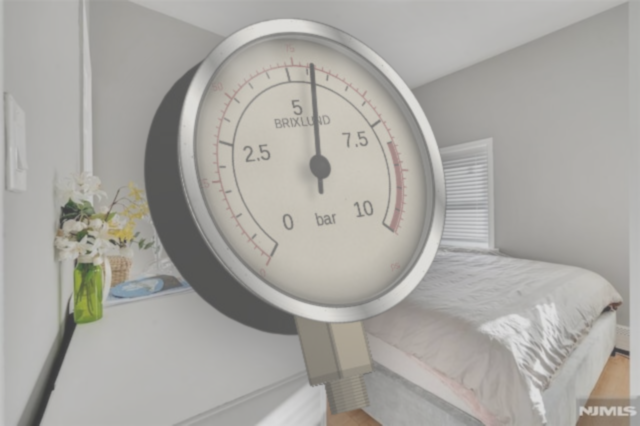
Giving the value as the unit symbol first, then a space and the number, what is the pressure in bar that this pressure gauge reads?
bar 5.5
